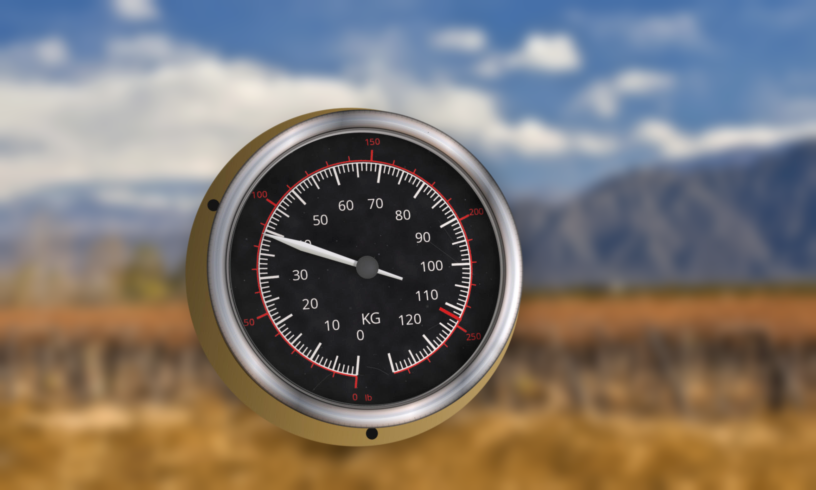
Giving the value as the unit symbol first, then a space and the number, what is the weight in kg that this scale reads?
kg 39
